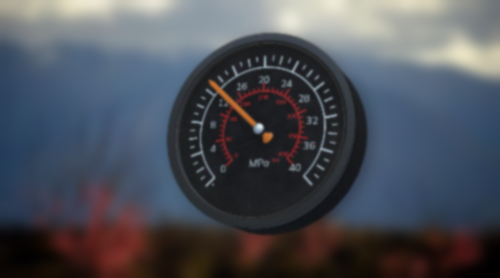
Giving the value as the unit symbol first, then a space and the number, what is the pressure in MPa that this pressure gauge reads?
MPa 13
